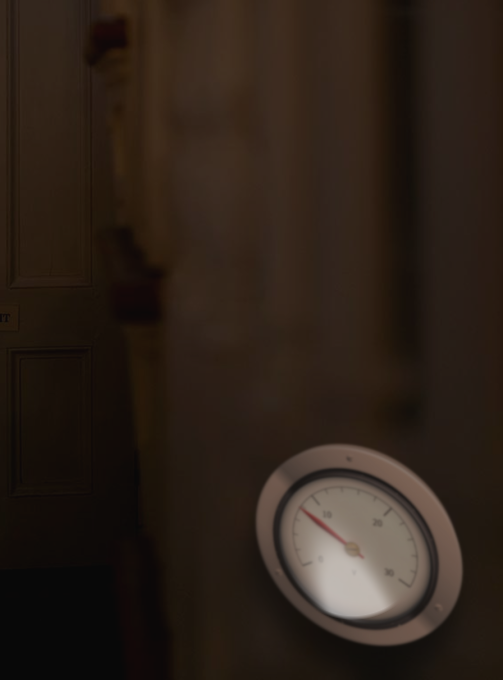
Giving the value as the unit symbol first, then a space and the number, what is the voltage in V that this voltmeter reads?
V 8
